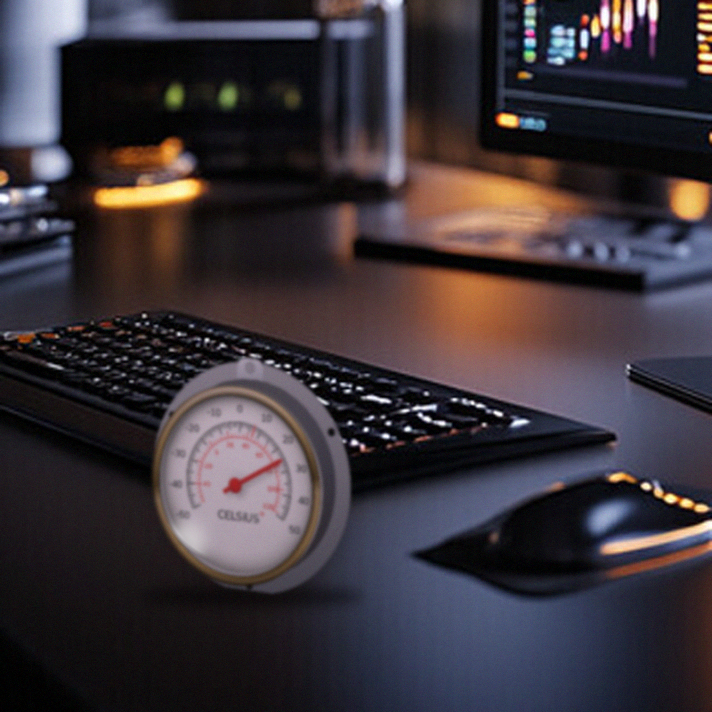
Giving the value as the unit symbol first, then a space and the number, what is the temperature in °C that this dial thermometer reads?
°C 25
